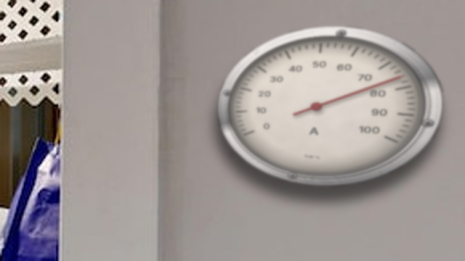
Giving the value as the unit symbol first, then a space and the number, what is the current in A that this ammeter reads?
A 76
